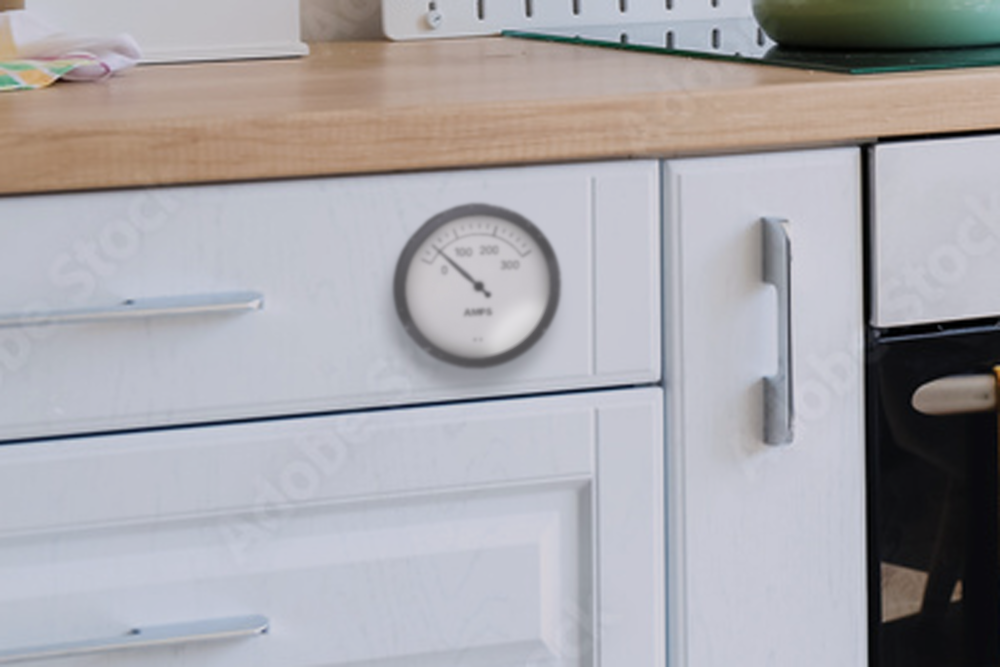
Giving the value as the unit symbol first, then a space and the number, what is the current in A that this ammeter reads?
A 40
